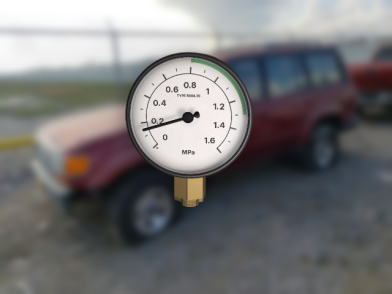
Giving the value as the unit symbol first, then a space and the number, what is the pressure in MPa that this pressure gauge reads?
MPa 0.15
